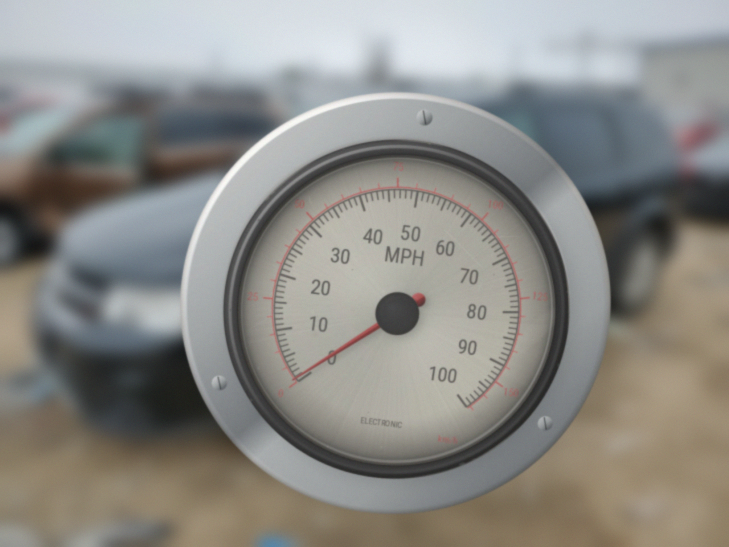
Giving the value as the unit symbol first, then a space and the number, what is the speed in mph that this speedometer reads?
mph 1
